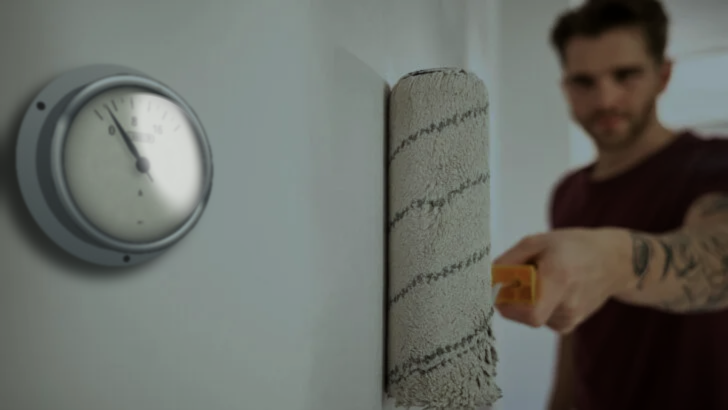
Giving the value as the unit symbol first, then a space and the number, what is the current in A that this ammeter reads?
A 2
